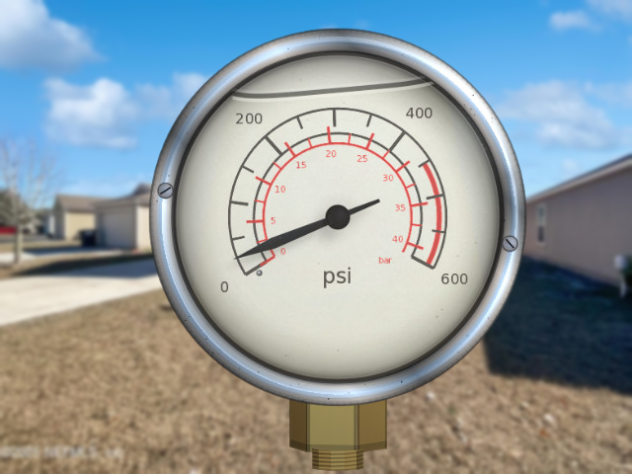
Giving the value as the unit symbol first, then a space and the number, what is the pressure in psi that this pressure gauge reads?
psi 25
